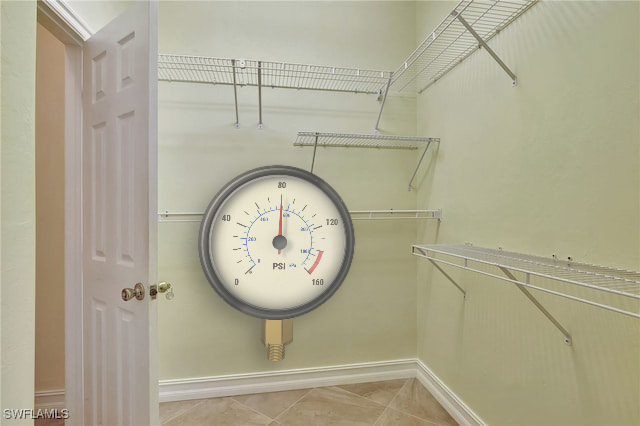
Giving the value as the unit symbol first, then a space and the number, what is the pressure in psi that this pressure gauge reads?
psi 80
